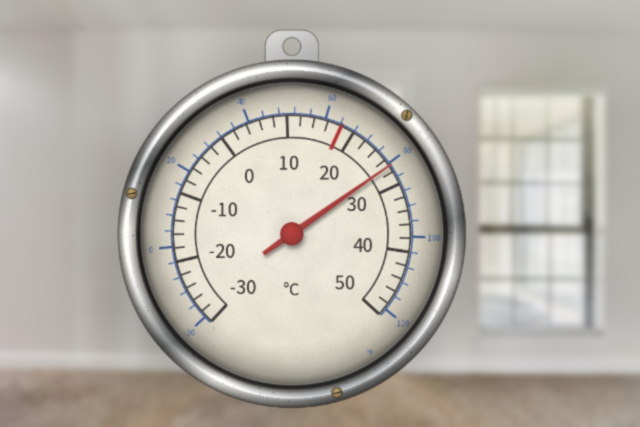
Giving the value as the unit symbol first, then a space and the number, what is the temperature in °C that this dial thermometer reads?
°C 27
